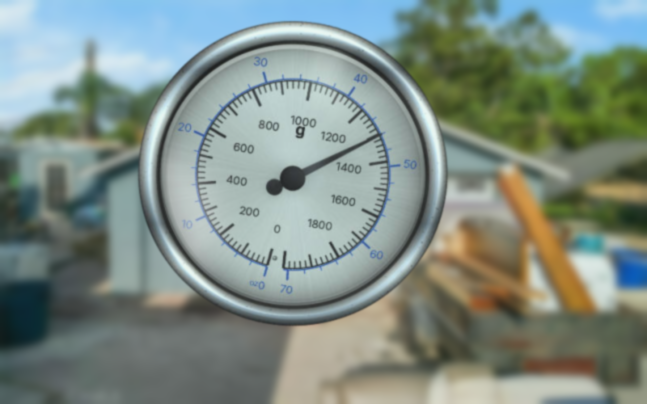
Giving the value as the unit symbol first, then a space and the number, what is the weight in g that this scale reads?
g 1300
